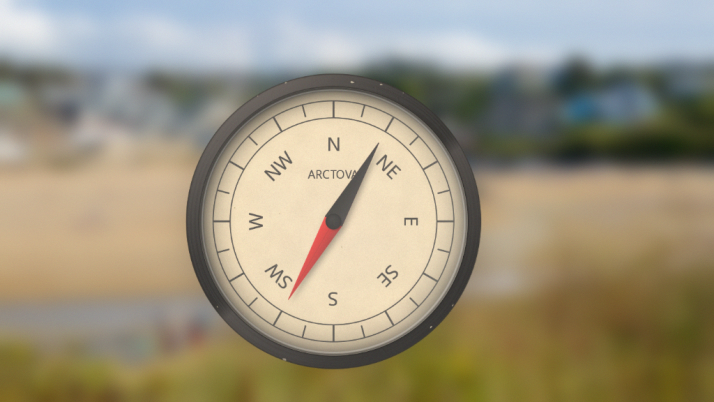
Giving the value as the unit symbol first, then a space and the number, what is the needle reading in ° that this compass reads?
° 210
